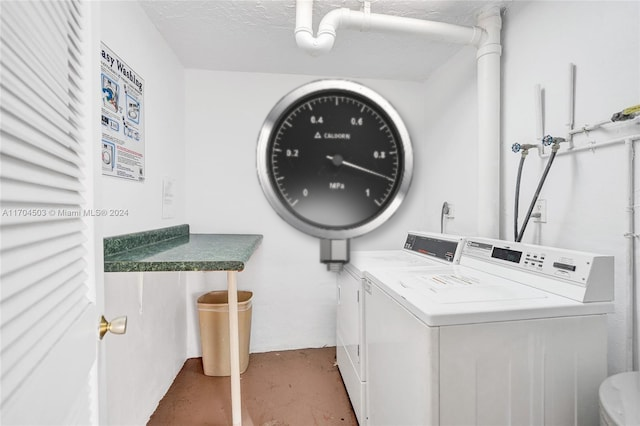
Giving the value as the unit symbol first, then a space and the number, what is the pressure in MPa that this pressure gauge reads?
MPa 0.9
